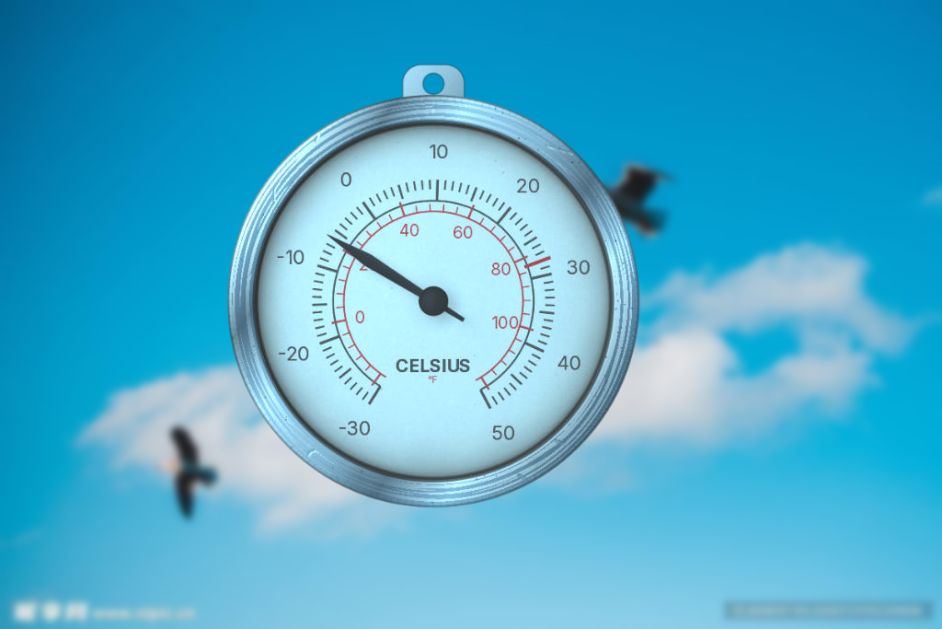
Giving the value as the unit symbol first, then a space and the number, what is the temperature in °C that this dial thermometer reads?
°C -6
